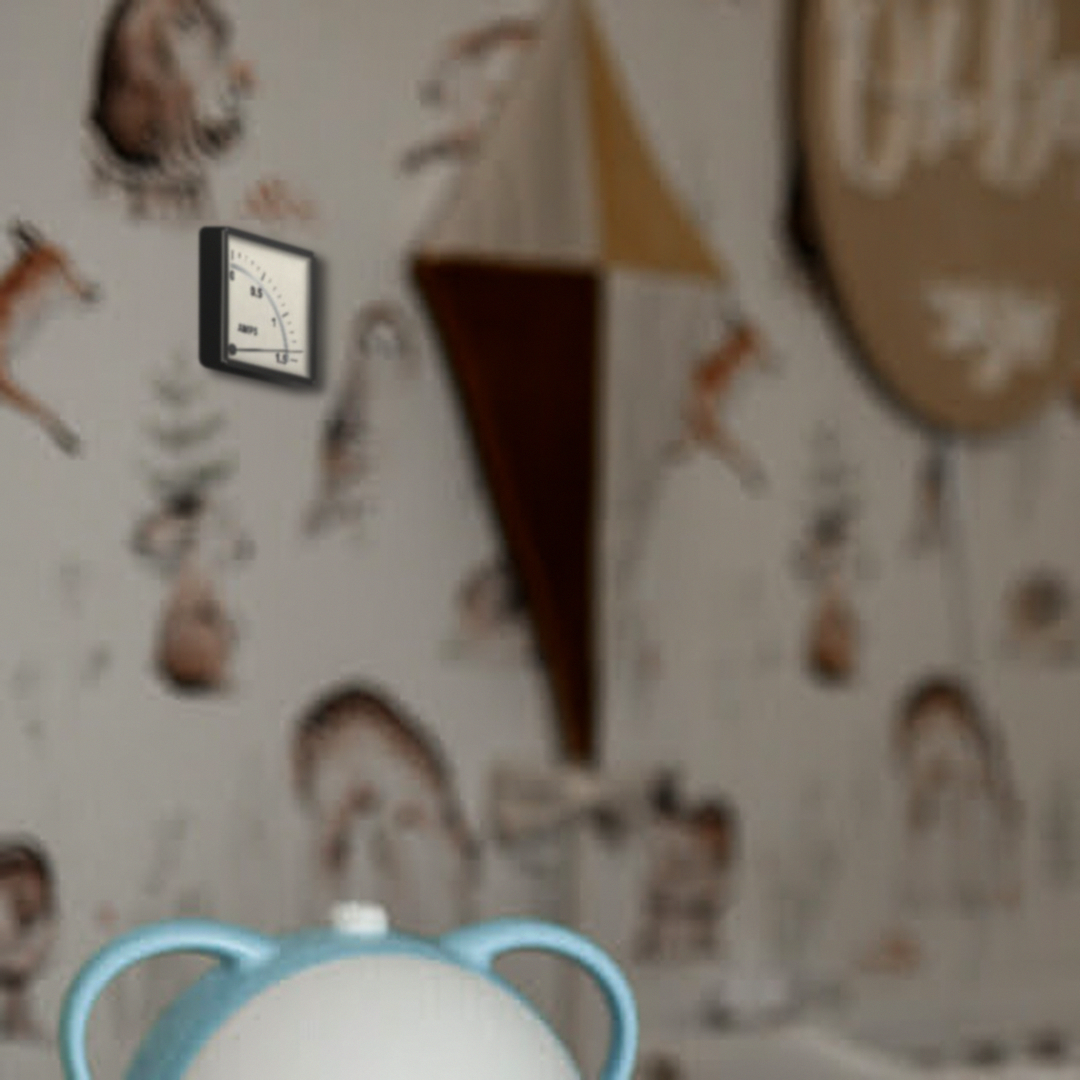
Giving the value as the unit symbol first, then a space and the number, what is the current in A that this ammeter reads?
A 1.4
